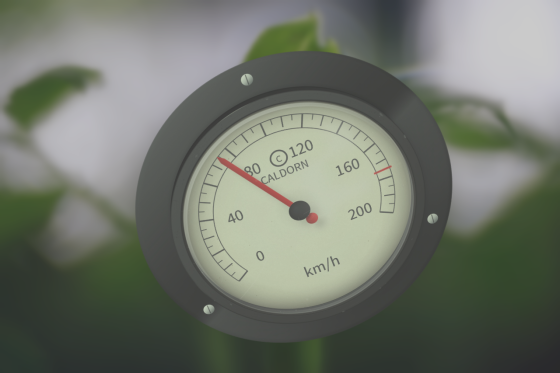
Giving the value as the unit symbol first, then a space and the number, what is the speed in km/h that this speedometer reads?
km/h 75
